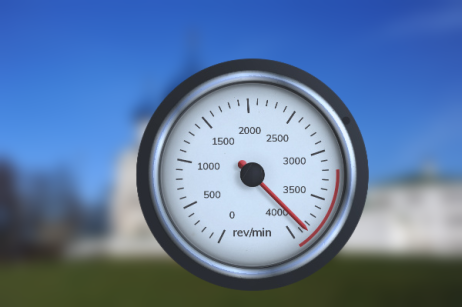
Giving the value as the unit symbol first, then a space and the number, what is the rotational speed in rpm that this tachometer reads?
rpm 3850
